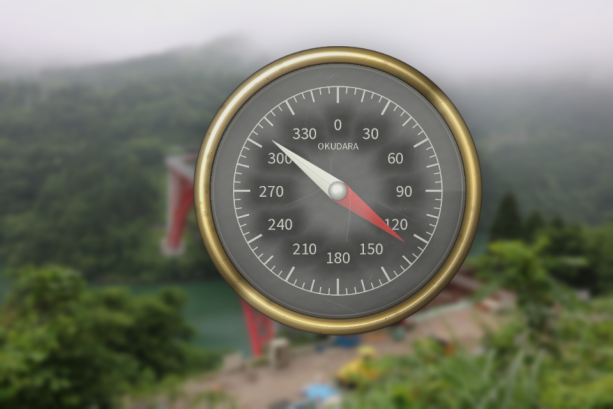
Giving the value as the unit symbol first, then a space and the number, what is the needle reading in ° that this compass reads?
° 127.5
